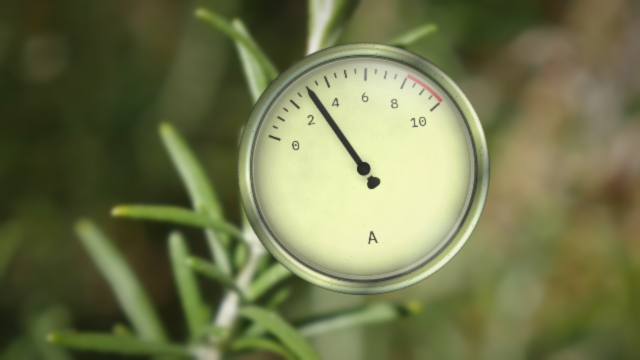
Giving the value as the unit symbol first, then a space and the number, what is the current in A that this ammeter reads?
A 3
